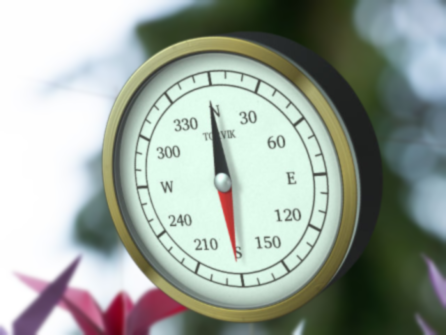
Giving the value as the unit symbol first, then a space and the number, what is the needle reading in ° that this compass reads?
° 180
